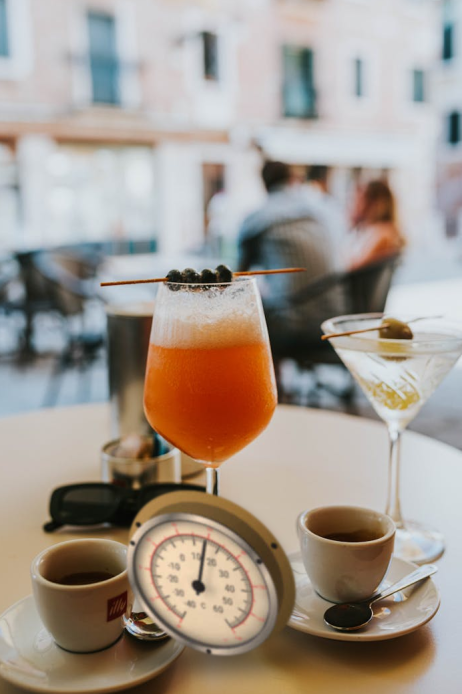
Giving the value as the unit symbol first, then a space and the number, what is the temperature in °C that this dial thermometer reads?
°C 15
